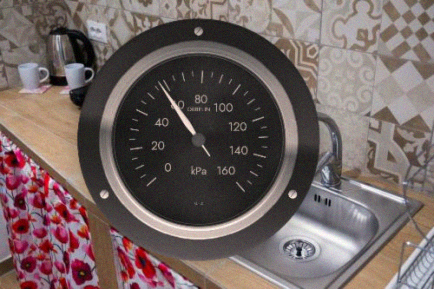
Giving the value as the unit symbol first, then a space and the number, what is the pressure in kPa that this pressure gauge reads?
kPa 57.5
